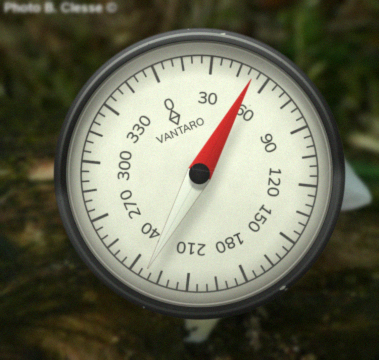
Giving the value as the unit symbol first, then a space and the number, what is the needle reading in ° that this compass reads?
° 52.5
